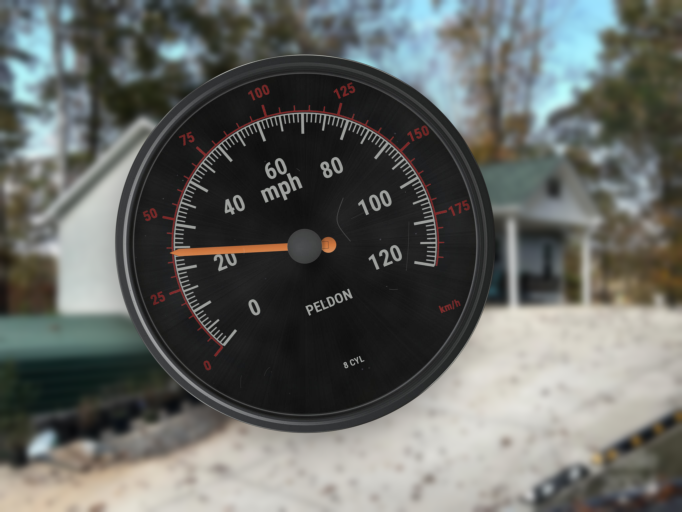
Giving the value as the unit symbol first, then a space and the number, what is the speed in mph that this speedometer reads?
mph 24
